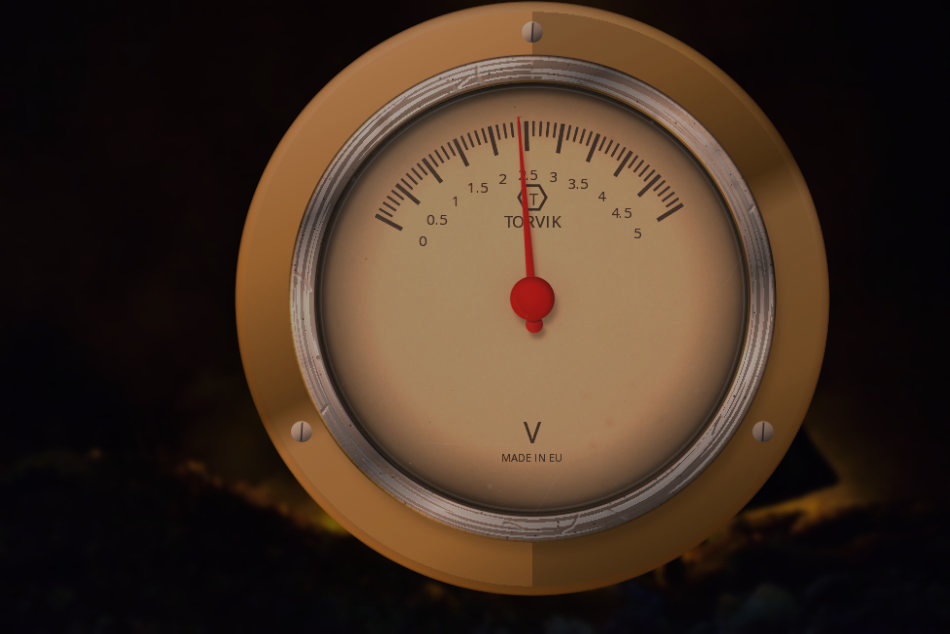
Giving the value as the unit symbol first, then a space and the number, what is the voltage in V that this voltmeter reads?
V 2.4
